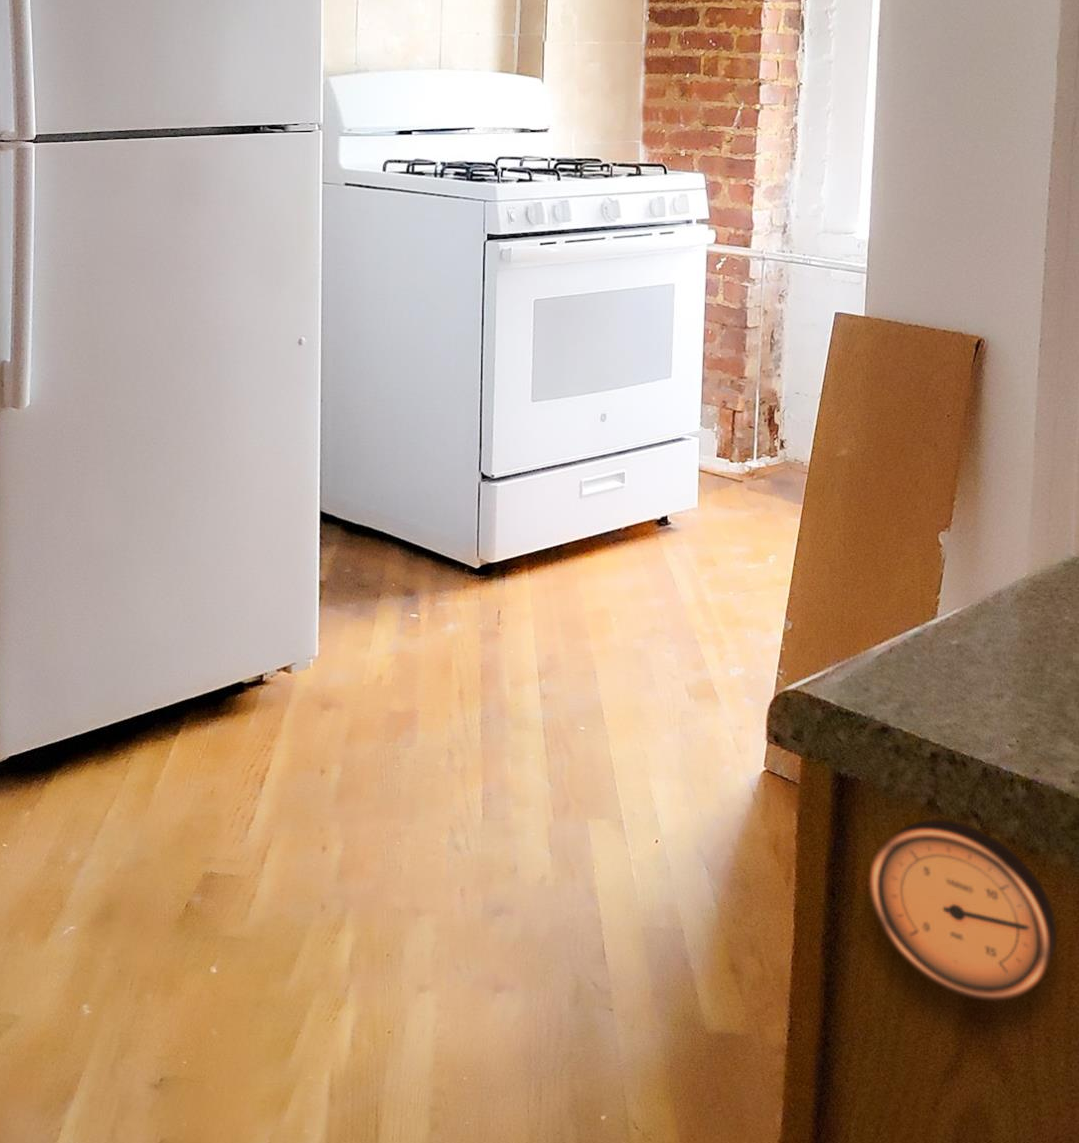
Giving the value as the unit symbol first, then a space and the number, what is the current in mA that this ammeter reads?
mA 12
